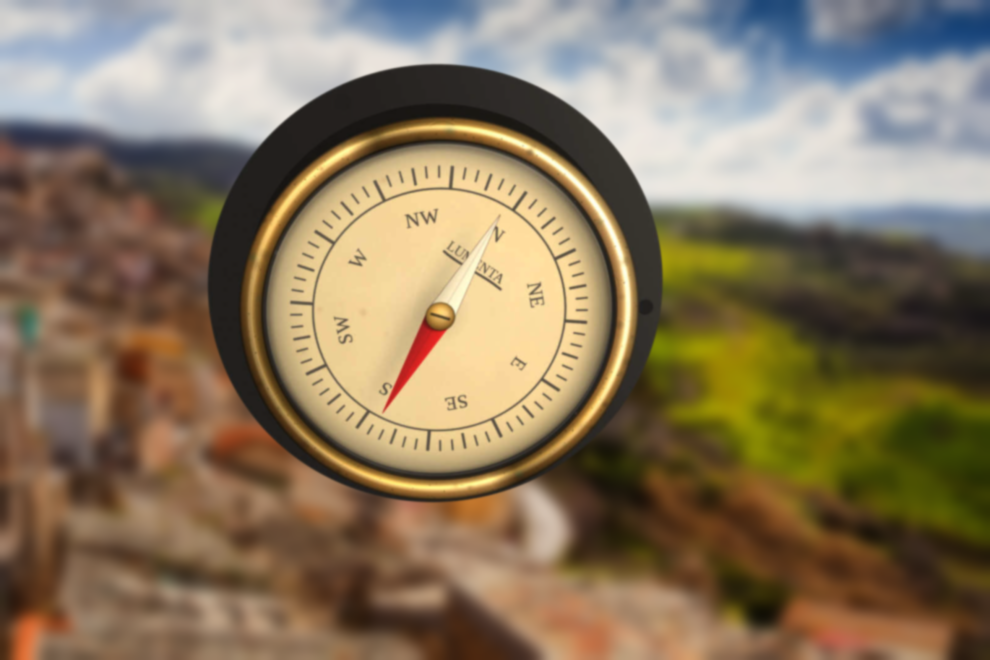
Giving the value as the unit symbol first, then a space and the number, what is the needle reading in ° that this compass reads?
° 175
